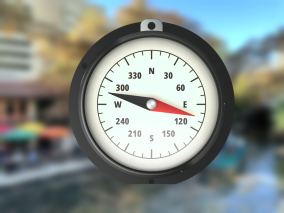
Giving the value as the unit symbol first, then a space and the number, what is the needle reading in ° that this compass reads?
° 105
